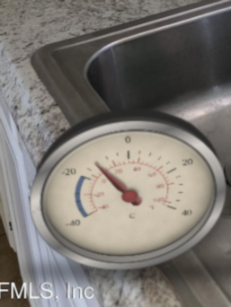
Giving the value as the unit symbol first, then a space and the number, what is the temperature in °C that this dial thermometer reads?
°C -12
